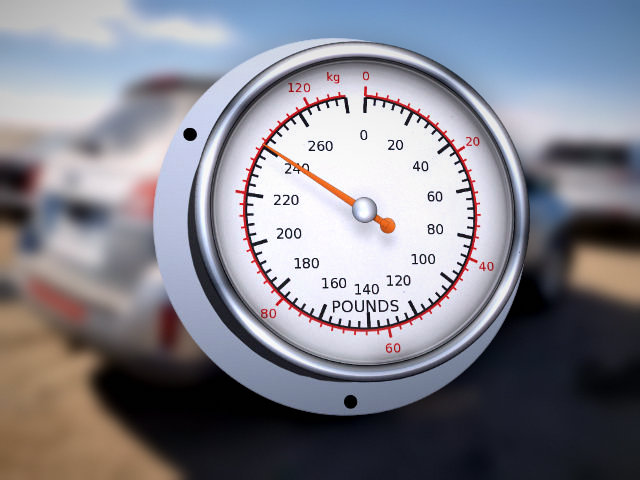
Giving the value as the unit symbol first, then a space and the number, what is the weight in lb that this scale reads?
lb 240
